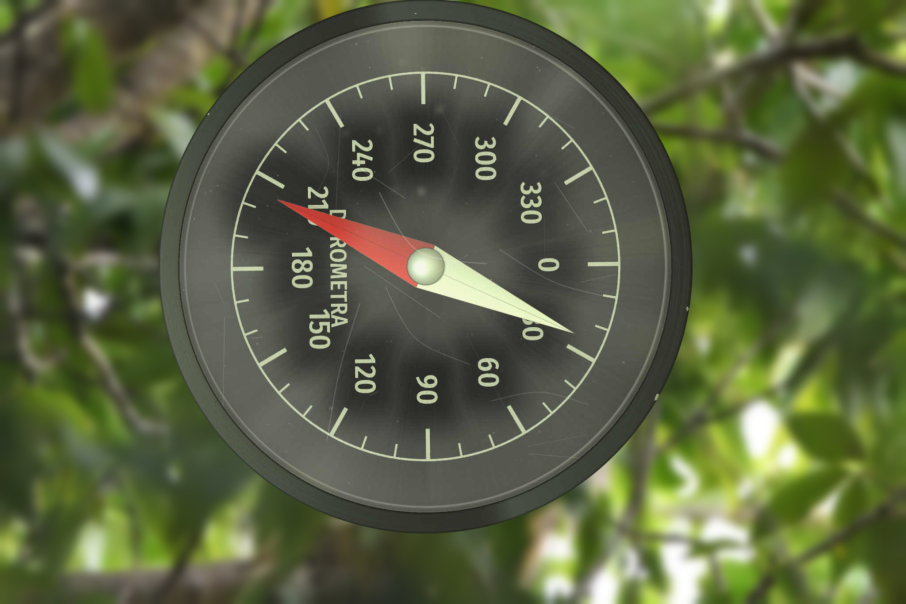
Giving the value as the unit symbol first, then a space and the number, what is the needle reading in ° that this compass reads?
° 205
